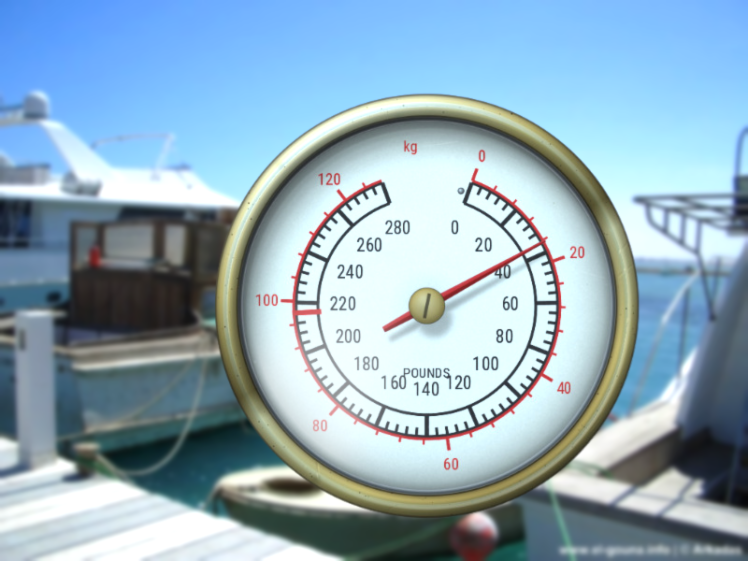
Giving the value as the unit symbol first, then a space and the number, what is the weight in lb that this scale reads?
lb 36
